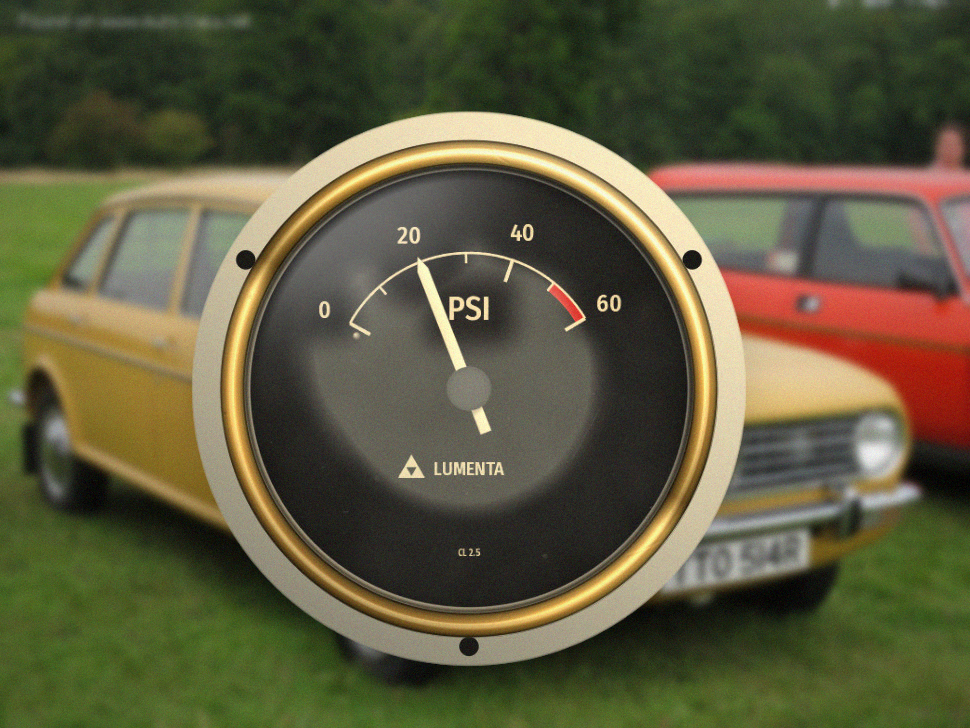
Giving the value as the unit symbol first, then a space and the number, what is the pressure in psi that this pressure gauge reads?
psi 20
